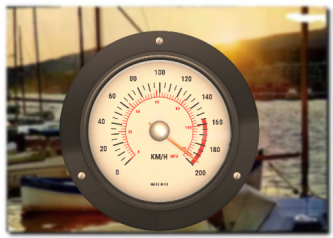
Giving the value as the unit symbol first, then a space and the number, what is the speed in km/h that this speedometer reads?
km/h 195
